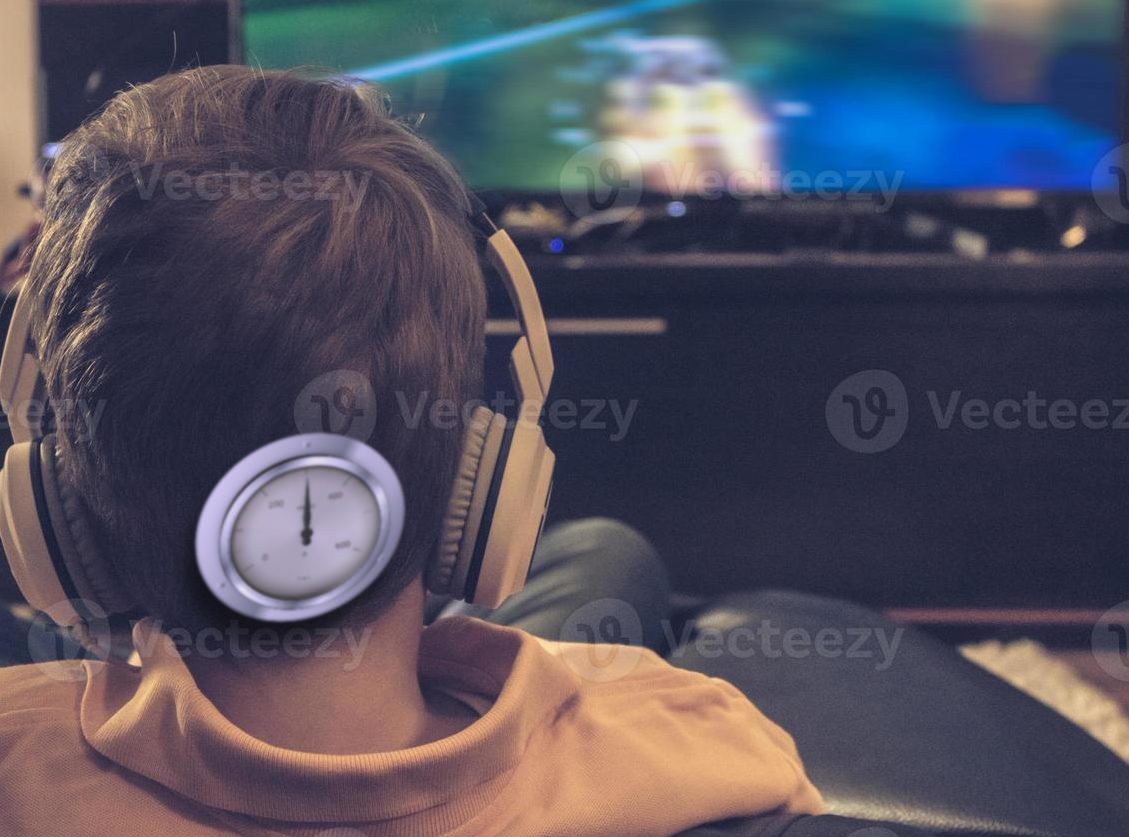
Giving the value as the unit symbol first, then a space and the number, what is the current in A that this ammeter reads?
A 300
